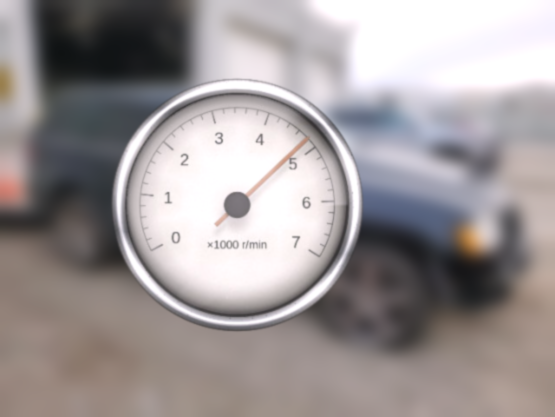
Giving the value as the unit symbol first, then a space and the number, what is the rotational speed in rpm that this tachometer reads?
rpm 4800
